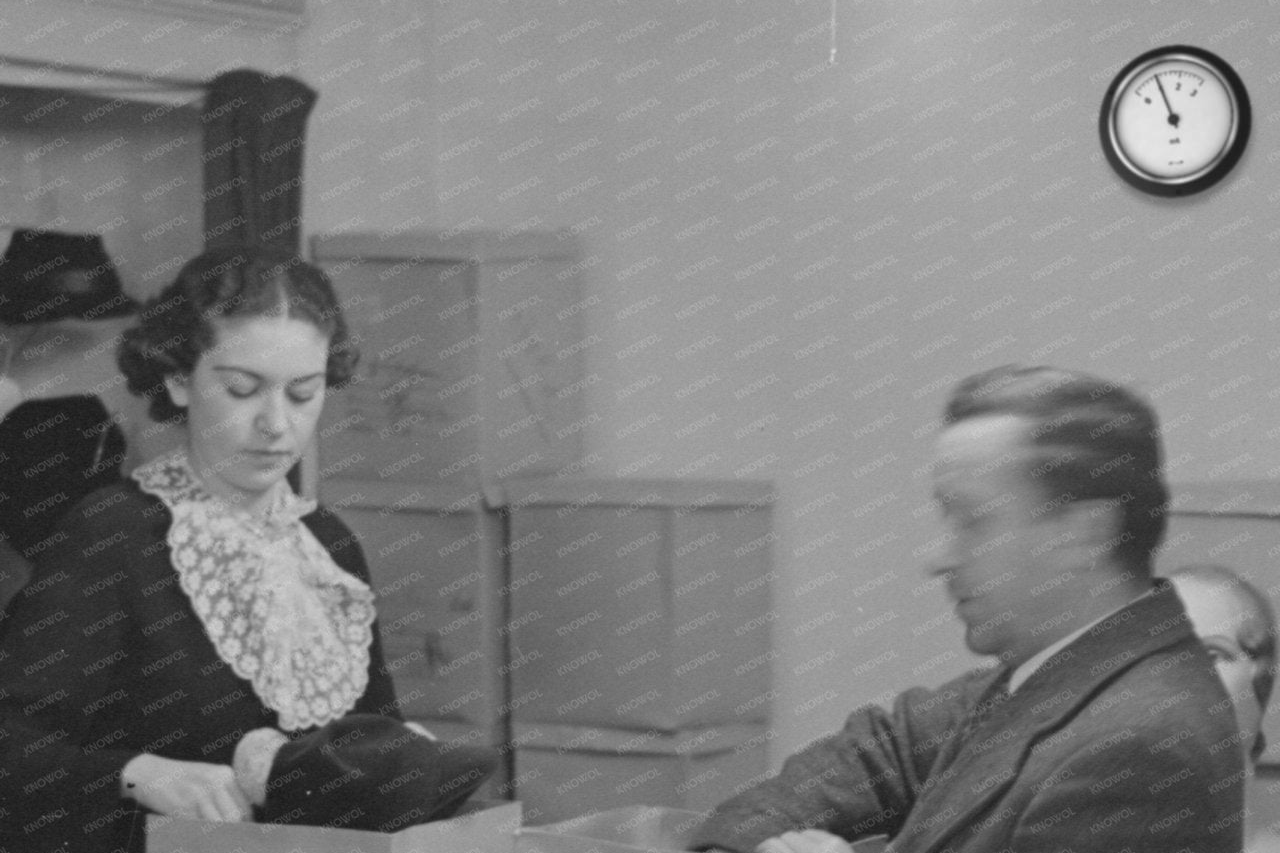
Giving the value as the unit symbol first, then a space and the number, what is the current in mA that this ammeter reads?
mA 1
